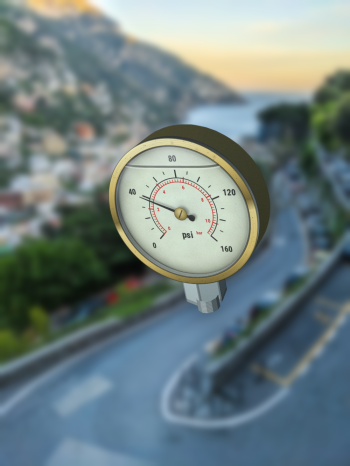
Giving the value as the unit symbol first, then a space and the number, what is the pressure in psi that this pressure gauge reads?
psi 40
